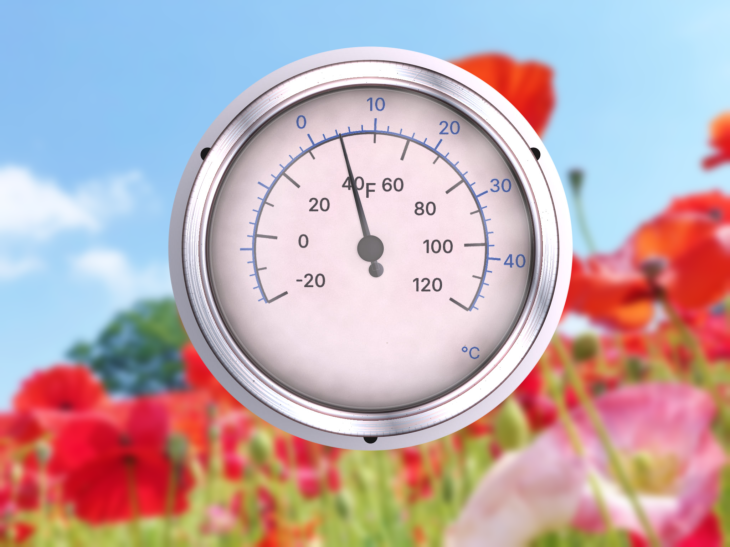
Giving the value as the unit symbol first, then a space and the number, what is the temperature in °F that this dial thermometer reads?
°F 40
